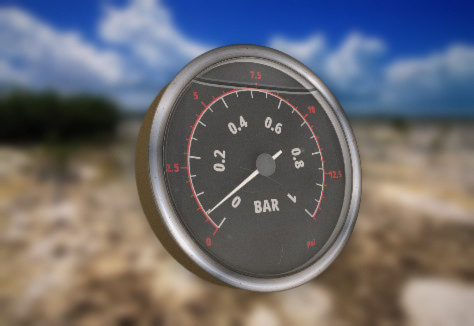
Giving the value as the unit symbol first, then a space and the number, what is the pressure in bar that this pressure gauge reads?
bar 0.05
